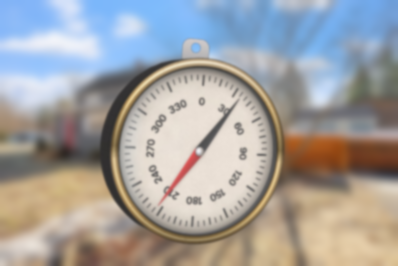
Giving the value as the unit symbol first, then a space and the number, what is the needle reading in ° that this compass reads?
° 215
